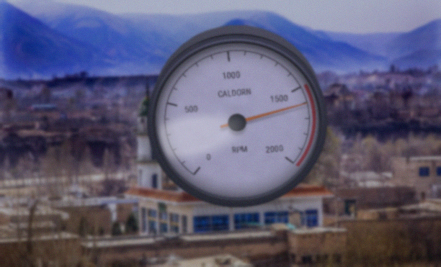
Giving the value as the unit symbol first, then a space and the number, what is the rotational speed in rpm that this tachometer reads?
rpm 1600
